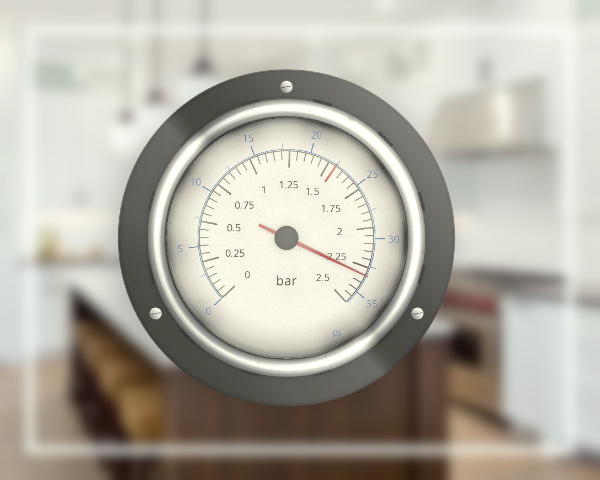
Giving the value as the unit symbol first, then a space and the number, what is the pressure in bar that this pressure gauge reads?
bar 2.3
